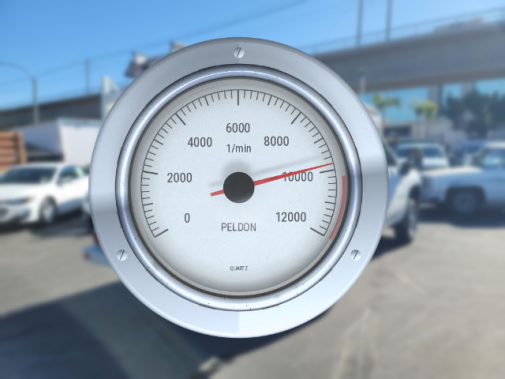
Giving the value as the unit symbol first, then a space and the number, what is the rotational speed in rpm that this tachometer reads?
rpm 9800
